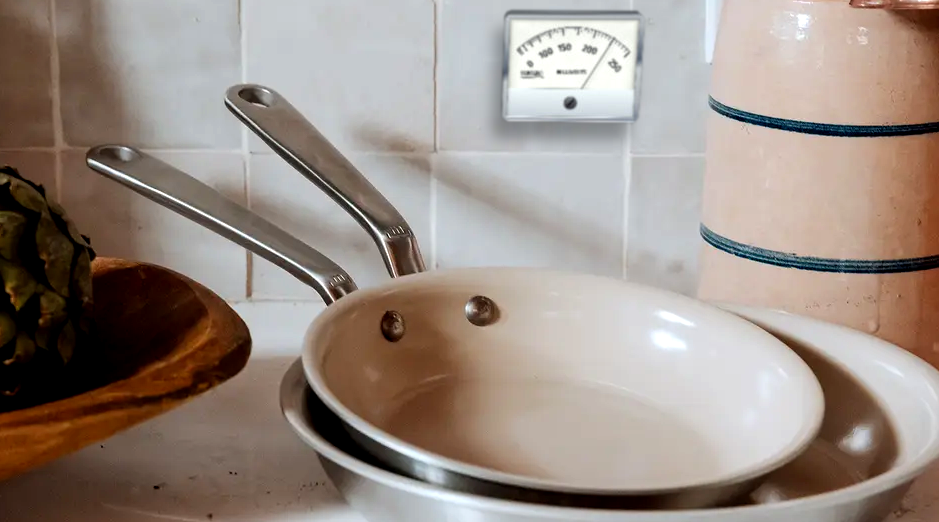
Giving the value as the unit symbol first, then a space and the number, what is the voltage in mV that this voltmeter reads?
mV 225
